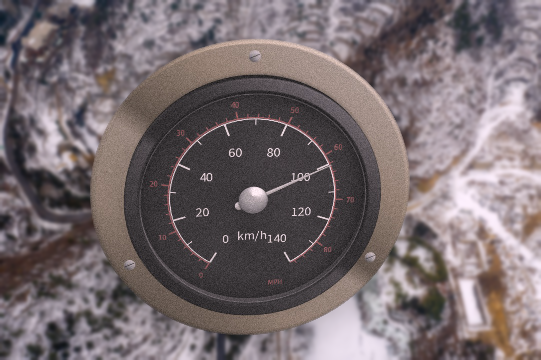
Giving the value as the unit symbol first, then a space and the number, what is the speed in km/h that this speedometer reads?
km/h 100
